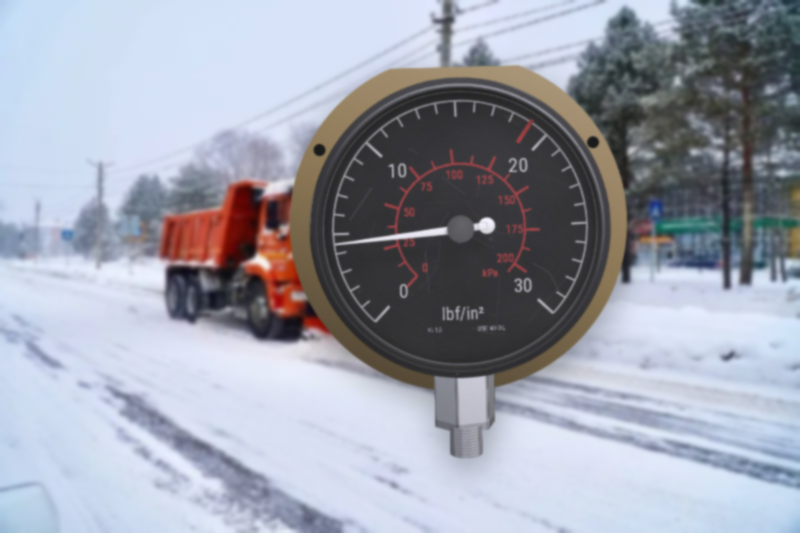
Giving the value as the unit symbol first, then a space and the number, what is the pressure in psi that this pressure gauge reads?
psi 4.5
